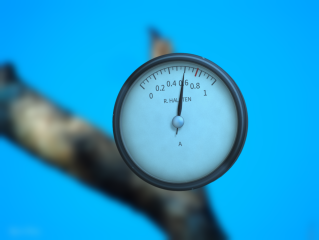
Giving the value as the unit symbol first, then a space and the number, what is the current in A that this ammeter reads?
A 0.6
